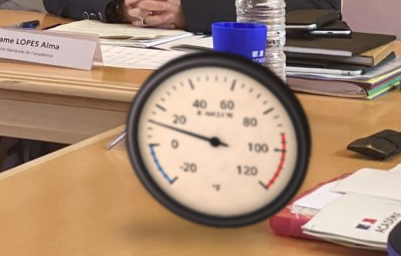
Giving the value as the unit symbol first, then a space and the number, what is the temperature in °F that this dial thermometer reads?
°F 12
